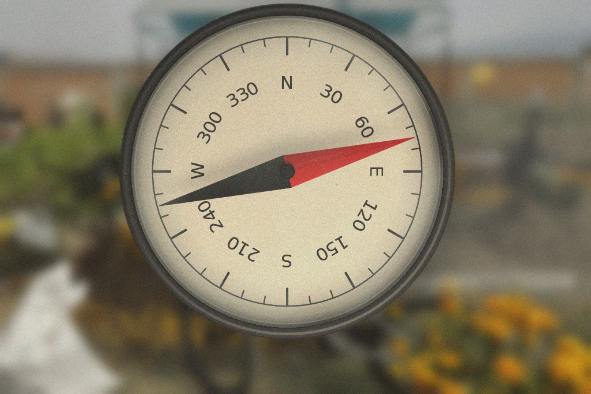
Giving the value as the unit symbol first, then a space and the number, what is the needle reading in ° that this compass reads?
° 75
